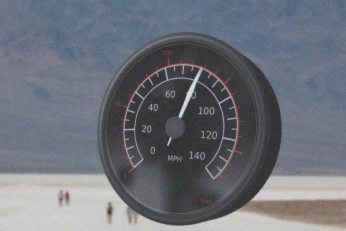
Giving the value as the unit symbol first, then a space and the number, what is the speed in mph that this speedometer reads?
mph 80
